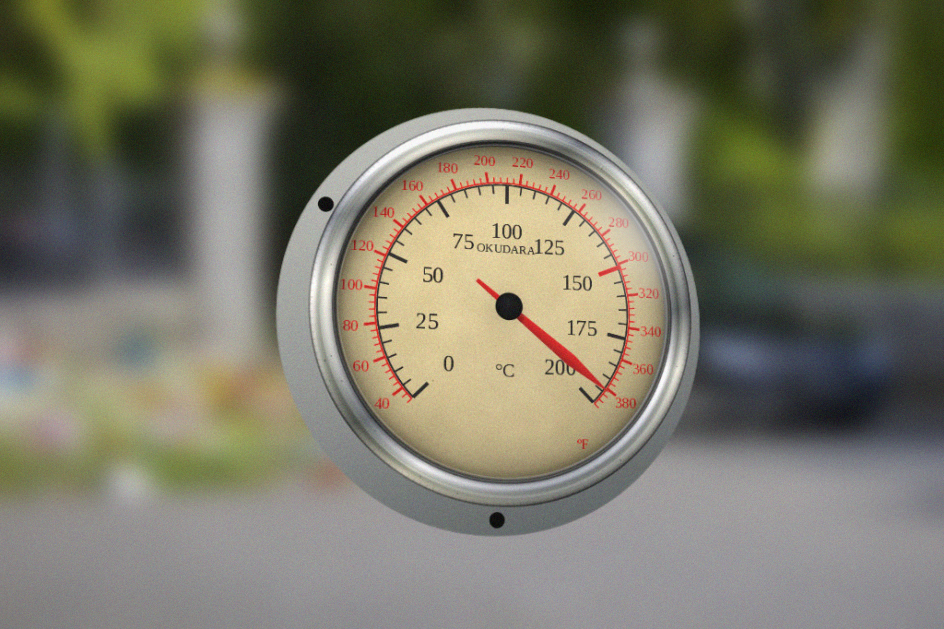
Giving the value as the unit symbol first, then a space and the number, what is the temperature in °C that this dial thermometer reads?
°C 195
